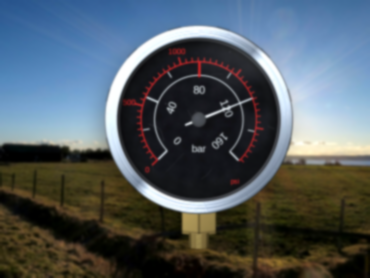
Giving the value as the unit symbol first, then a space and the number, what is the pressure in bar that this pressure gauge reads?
bar 120
